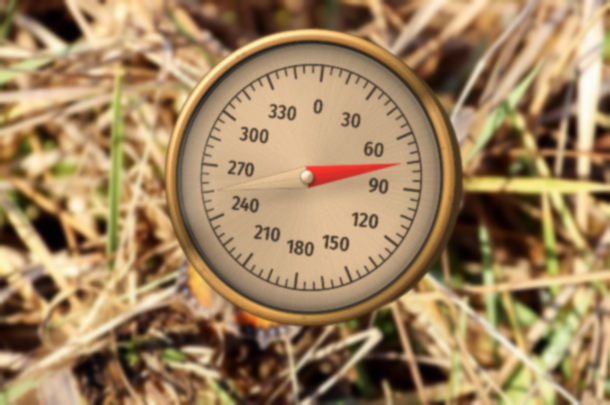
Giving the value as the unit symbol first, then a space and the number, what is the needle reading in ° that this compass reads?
° 75
